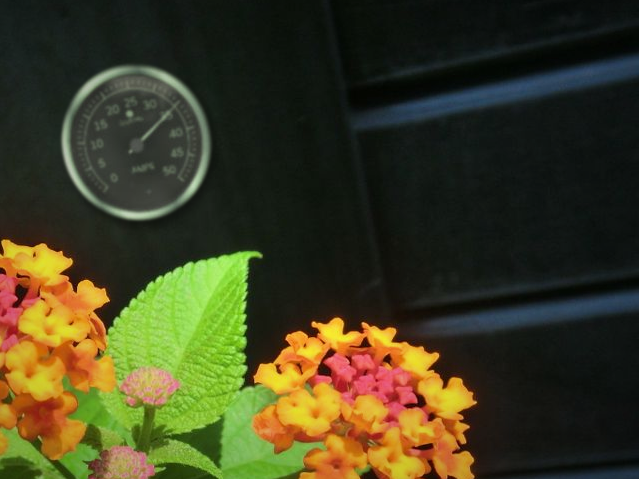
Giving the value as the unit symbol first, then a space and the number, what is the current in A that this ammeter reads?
A 35
